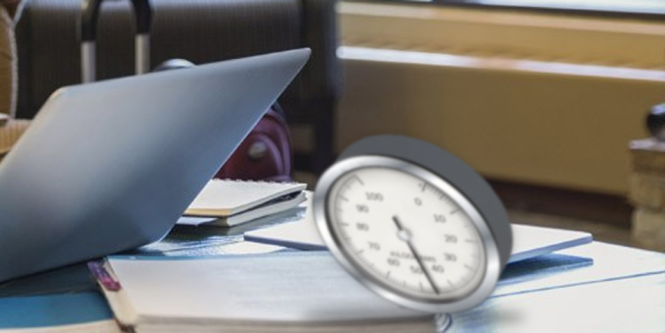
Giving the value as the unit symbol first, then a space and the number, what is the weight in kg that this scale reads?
kg 45
